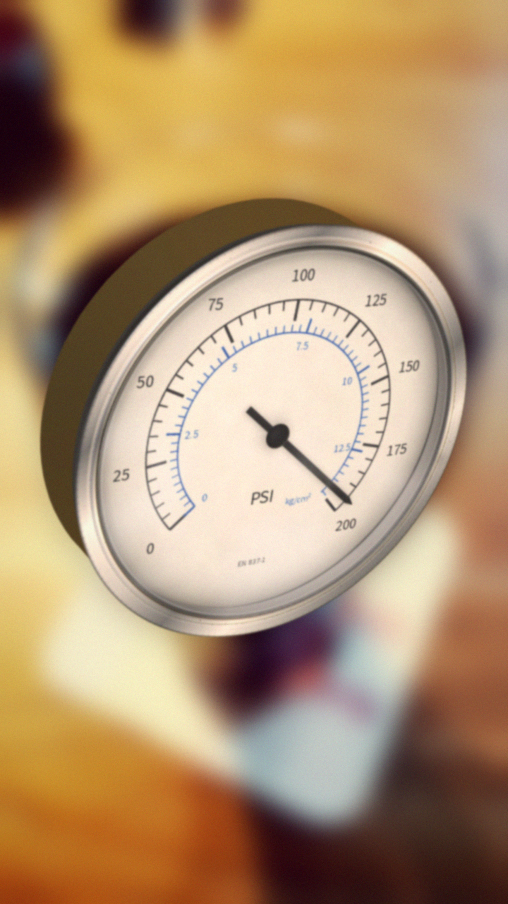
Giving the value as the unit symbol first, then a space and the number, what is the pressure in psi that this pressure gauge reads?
psi 195
